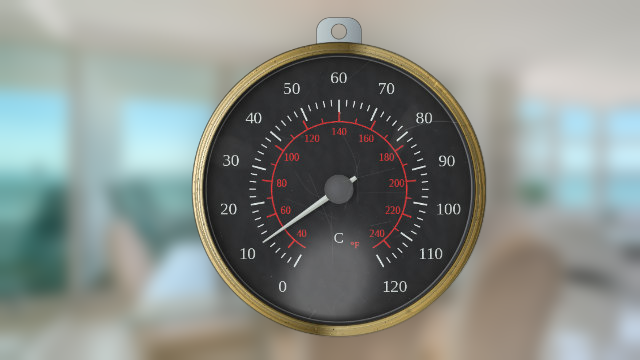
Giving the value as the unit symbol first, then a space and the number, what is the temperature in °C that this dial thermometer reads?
°C 10
